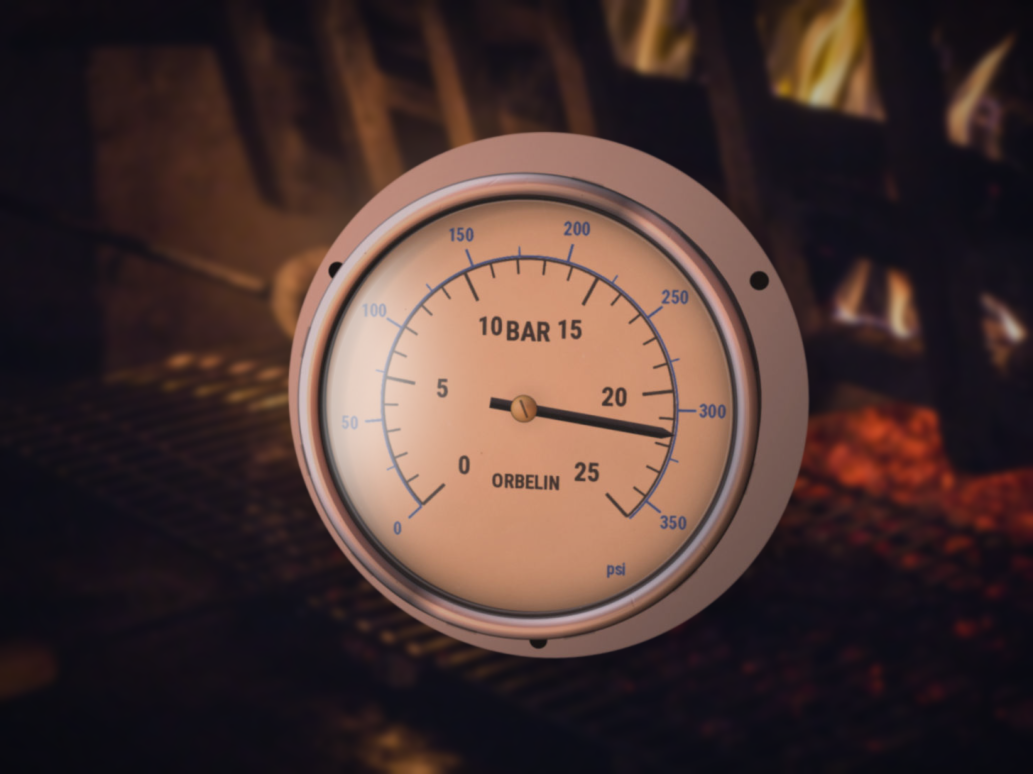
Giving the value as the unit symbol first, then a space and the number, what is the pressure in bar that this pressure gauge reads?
bar 21.5
